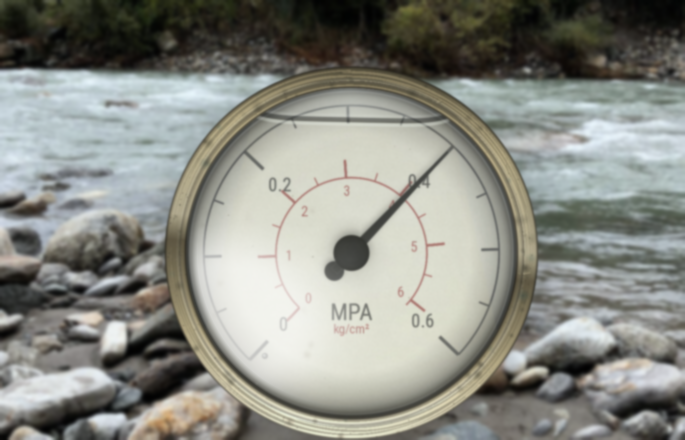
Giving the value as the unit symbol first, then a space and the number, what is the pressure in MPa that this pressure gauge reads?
MPa 0.4
